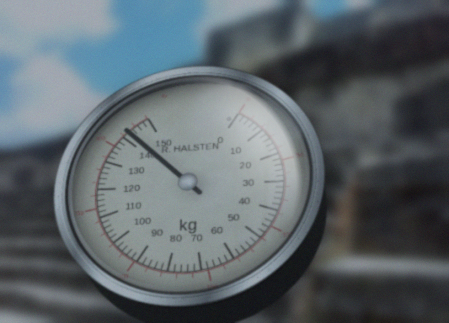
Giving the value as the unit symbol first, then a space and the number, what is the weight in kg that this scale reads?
kg 142
